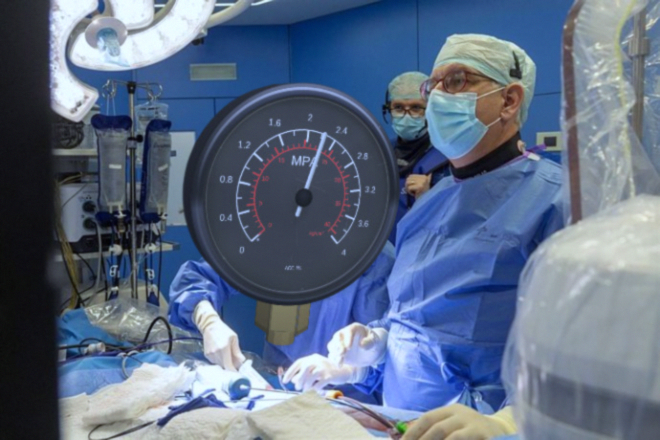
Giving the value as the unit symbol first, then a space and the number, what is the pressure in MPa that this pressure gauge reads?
MPa 2.2
